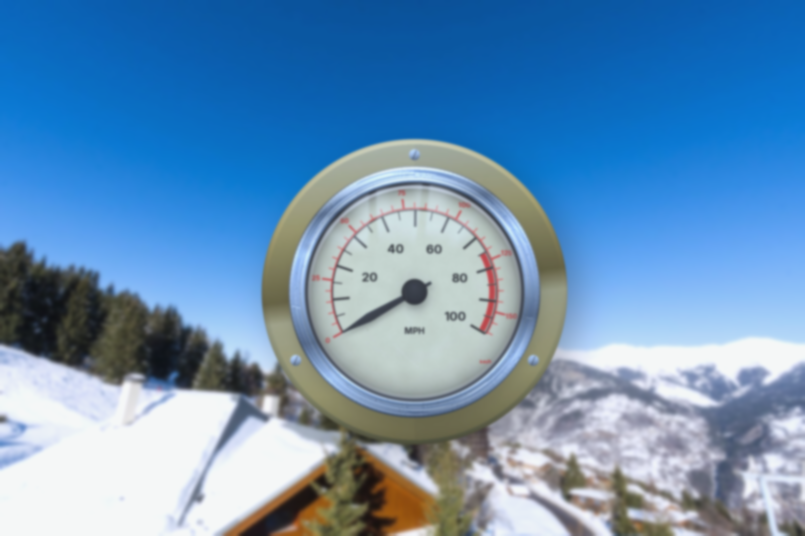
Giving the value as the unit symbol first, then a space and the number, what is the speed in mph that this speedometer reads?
mph 0
